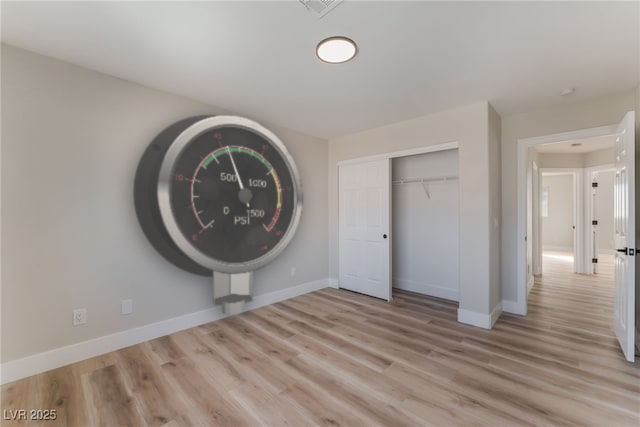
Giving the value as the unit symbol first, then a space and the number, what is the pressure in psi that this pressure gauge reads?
psi 600
